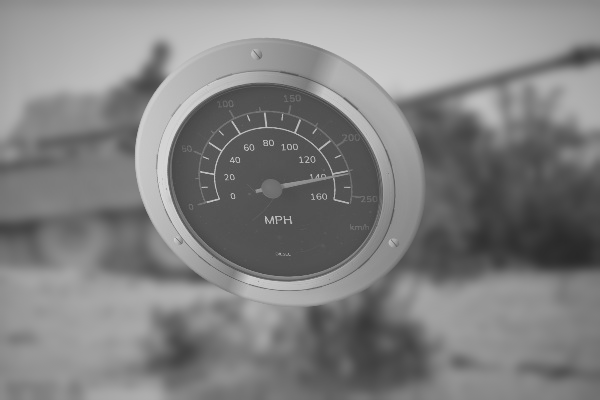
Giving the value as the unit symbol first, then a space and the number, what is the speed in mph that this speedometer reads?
mph 140
